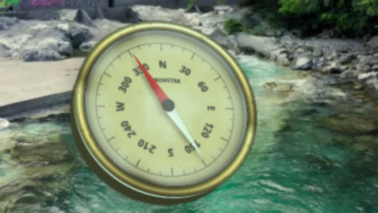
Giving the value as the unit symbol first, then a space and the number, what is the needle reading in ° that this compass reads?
° 330
